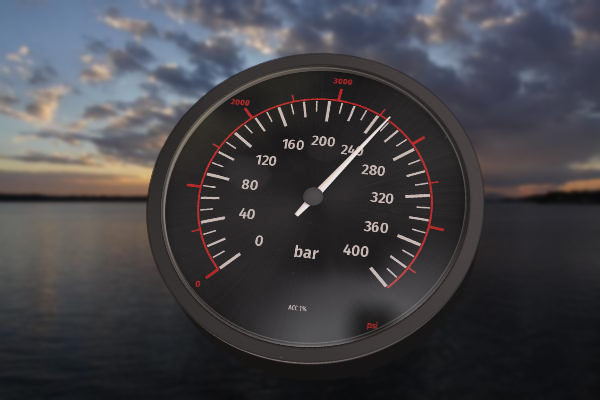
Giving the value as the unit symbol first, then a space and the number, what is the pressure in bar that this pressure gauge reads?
bar 250
